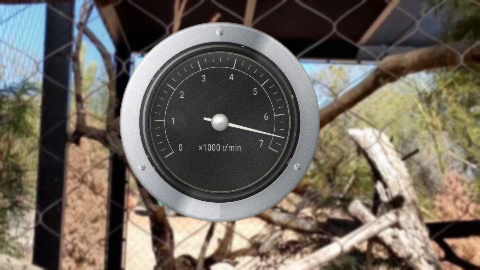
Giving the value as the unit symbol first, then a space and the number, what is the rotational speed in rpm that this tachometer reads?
rpm 6600
